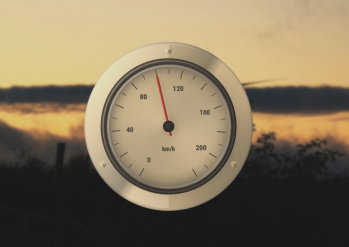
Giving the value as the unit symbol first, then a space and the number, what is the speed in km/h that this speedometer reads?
km/h 100
